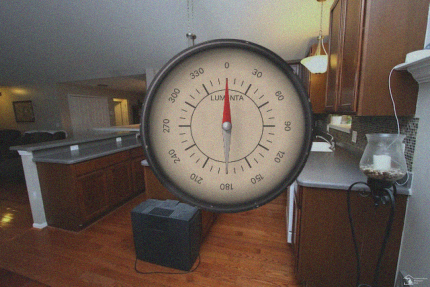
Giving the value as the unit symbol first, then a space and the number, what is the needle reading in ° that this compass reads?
° 0
